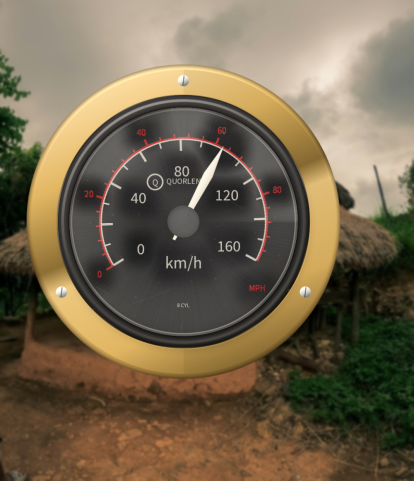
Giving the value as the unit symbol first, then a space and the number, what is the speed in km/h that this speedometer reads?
km/h 100
